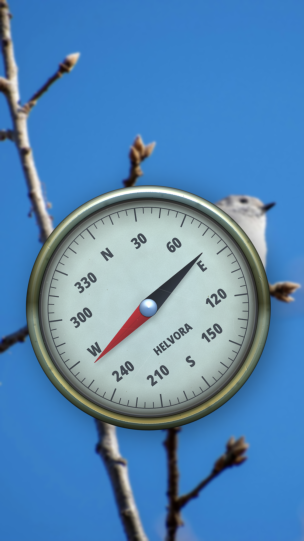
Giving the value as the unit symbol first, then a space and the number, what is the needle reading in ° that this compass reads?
° 262.5
